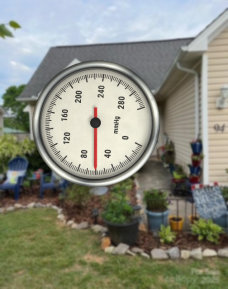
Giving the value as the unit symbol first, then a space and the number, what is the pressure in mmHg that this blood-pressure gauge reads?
mmHg 60
